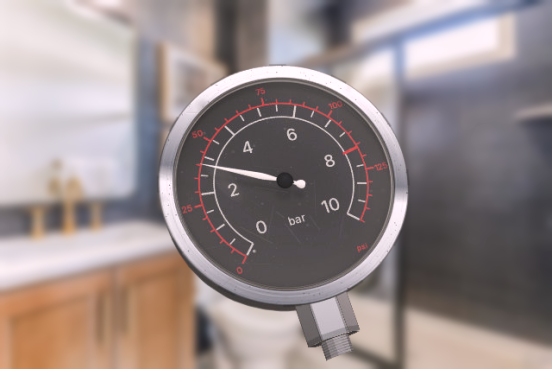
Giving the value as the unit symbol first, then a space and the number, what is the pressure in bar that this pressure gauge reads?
bar 2.75
